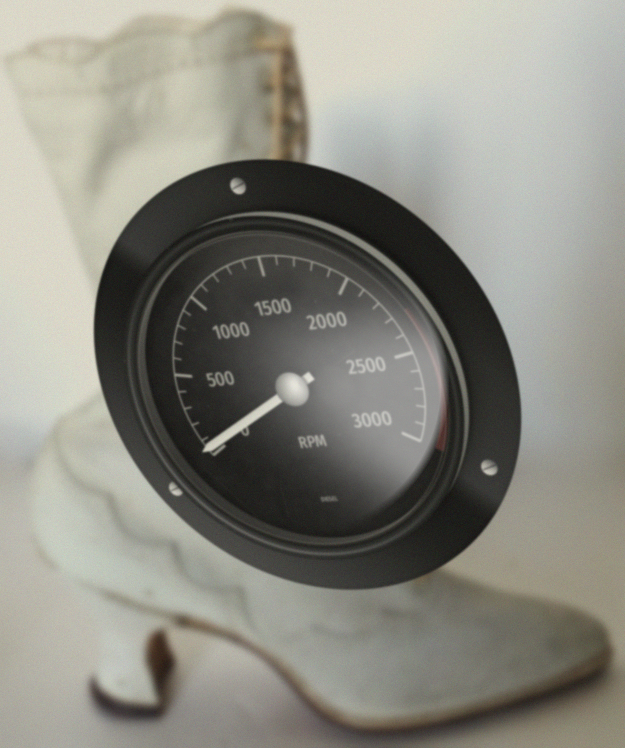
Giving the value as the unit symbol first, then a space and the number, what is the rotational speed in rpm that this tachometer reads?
rpm 50
